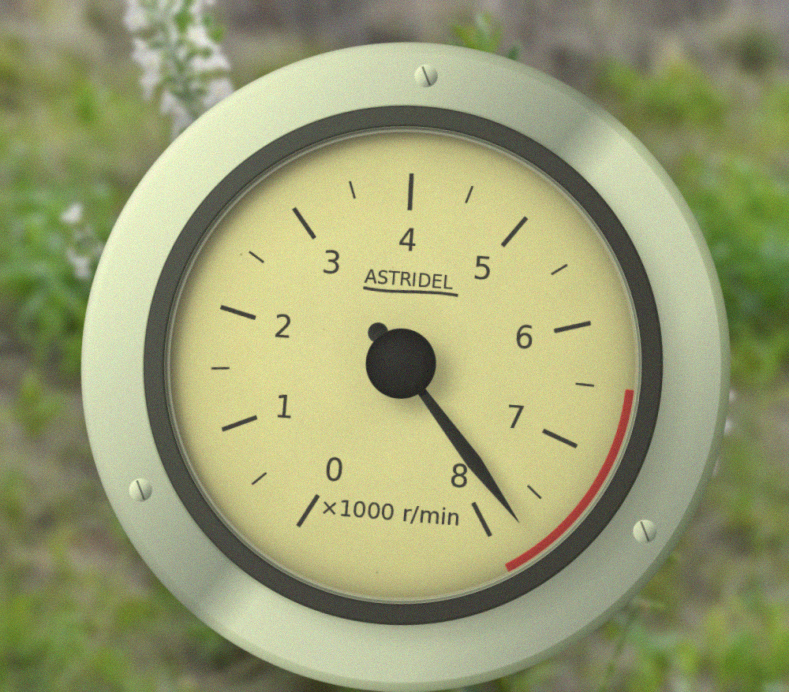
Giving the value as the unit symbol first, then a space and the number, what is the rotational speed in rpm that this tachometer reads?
rpm 7750
